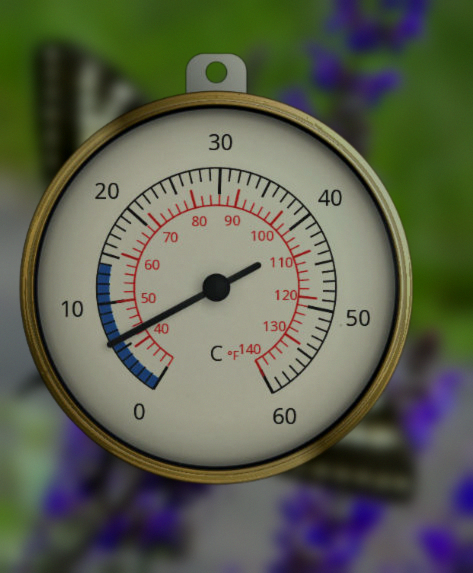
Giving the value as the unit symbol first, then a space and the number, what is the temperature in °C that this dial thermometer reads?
°C 6
